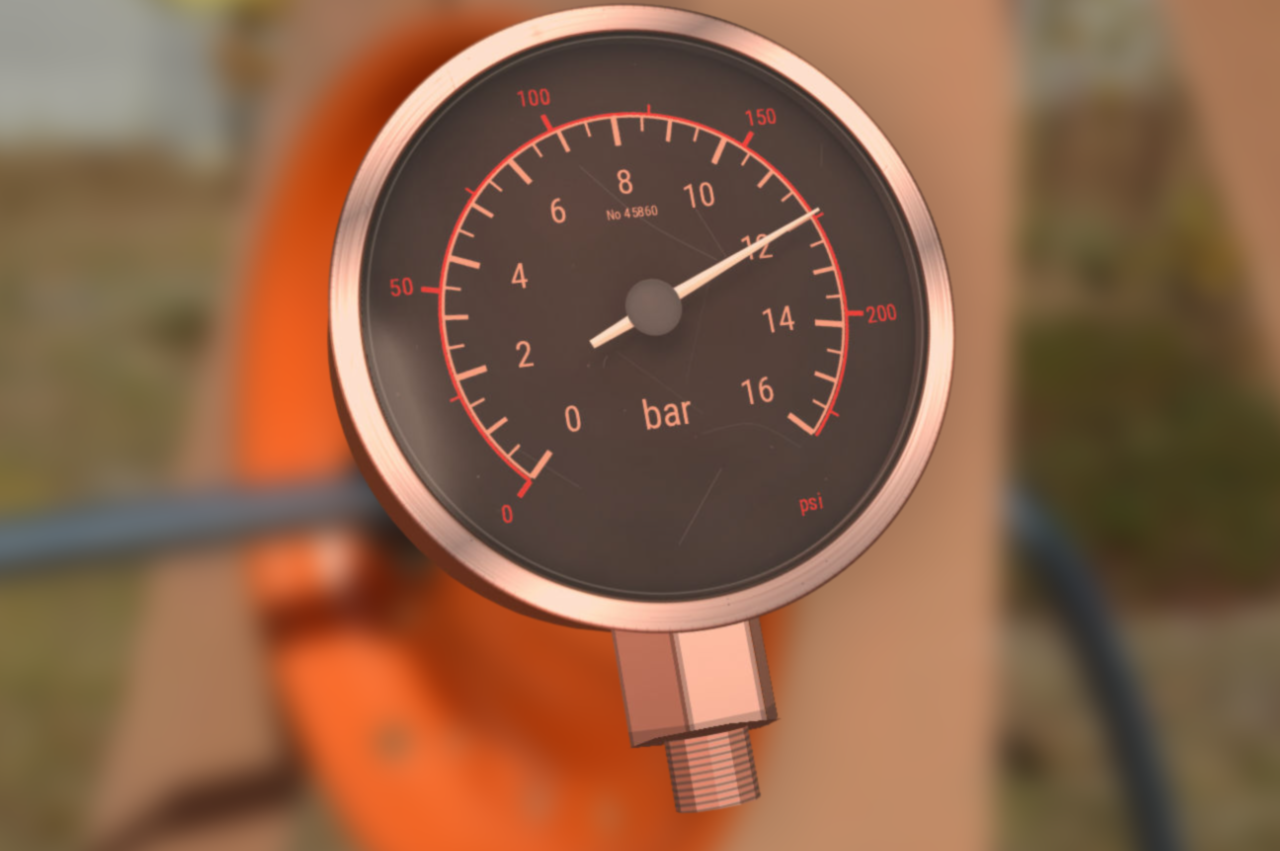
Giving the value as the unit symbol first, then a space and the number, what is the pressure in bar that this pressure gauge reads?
bar 12
